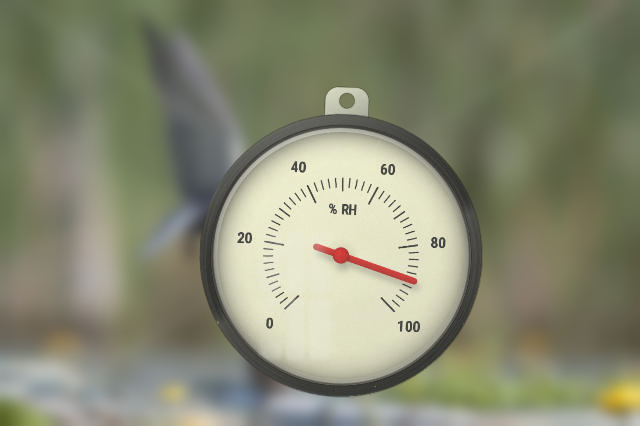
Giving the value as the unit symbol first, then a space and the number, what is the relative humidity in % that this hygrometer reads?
% 90
